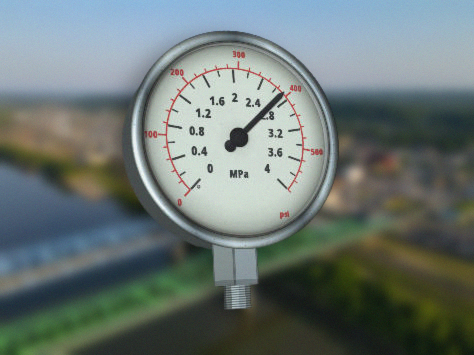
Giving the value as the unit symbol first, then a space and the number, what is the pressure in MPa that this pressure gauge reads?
MPa 2.7
